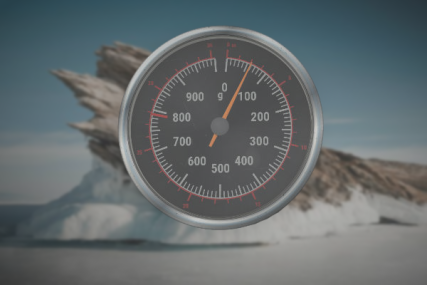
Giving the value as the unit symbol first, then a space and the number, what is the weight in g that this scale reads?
g 60
